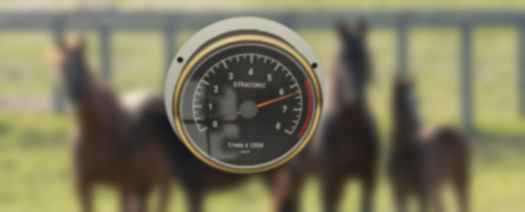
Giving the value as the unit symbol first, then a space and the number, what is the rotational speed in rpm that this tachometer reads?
rpm 6250
